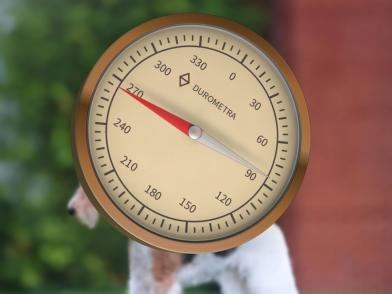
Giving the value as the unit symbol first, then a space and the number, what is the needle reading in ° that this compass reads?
° 265
